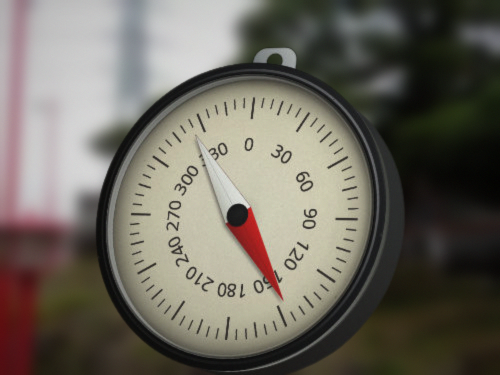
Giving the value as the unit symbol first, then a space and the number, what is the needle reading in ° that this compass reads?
° 145
